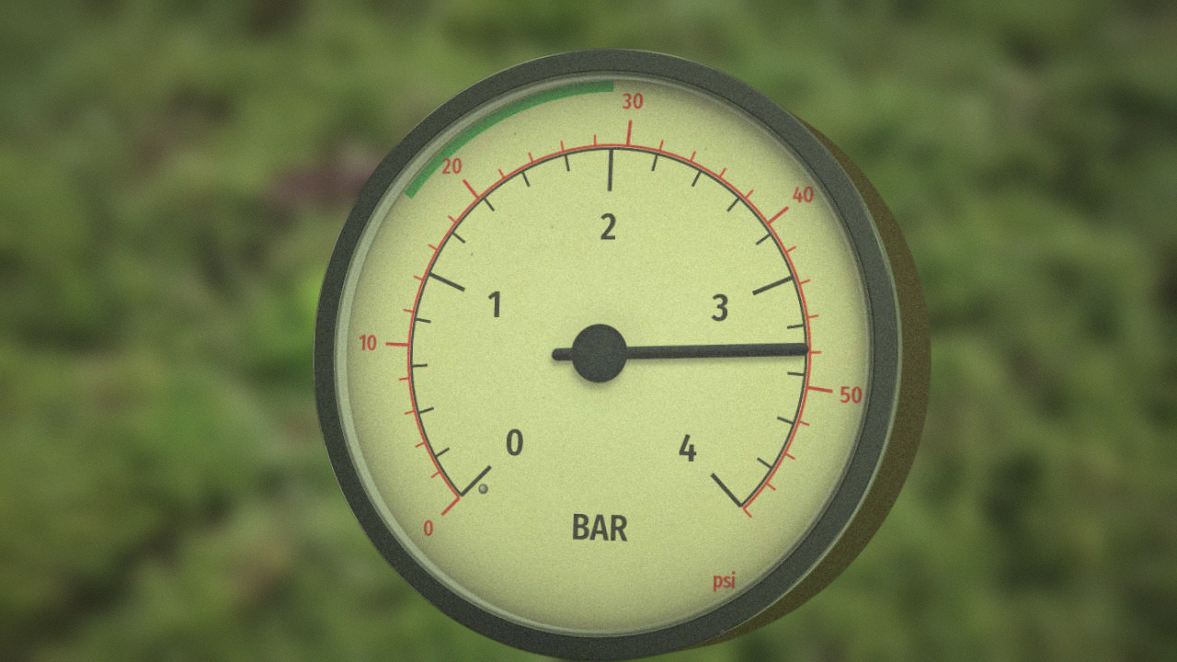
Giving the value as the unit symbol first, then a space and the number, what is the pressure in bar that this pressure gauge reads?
bar 3.3
